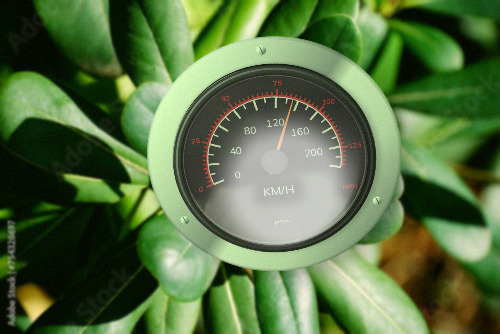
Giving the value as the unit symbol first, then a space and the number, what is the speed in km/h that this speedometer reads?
km/h 135
